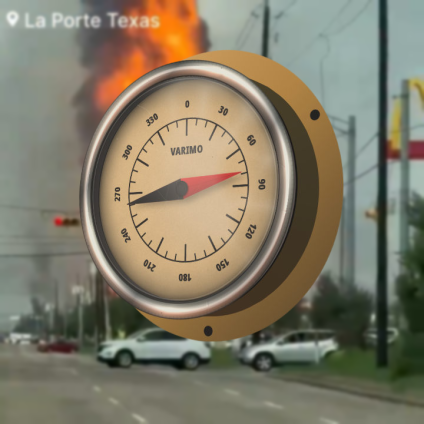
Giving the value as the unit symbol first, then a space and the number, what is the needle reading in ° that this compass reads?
° 80
